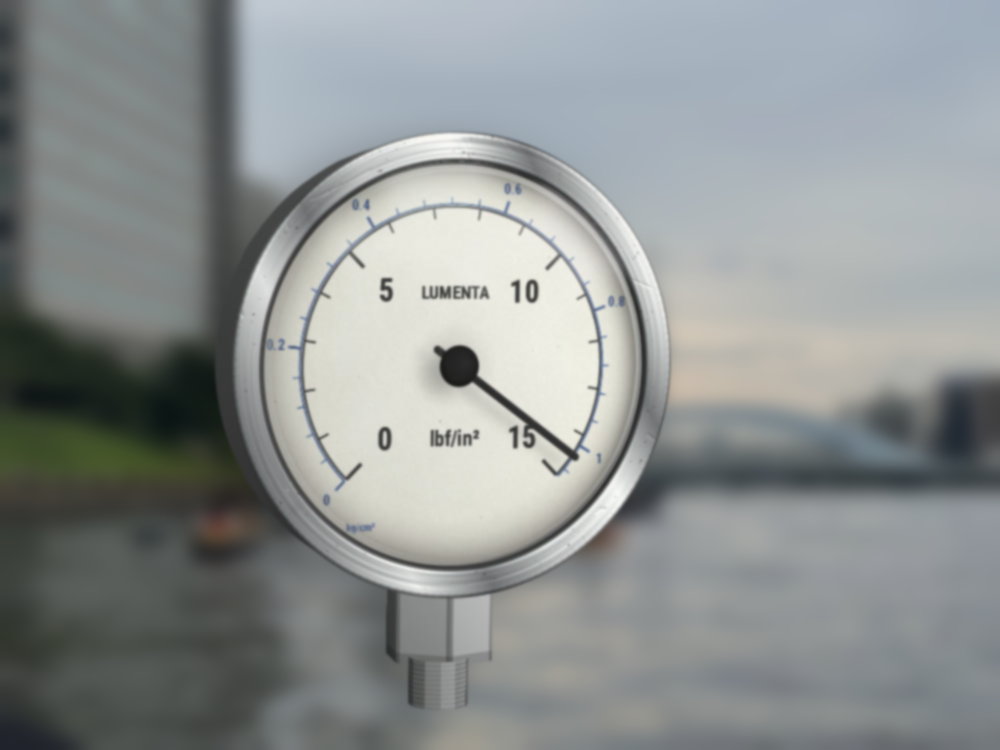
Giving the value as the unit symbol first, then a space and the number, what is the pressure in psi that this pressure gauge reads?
psi 14.5
